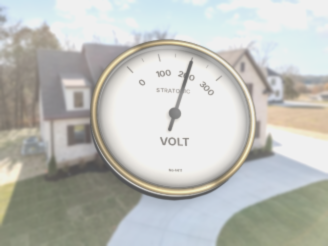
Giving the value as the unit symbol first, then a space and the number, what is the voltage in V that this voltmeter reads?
V 200
